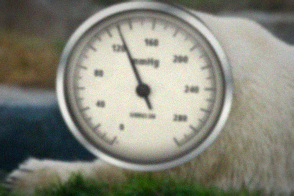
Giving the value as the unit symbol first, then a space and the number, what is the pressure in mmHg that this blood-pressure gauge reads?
mmHg 130
